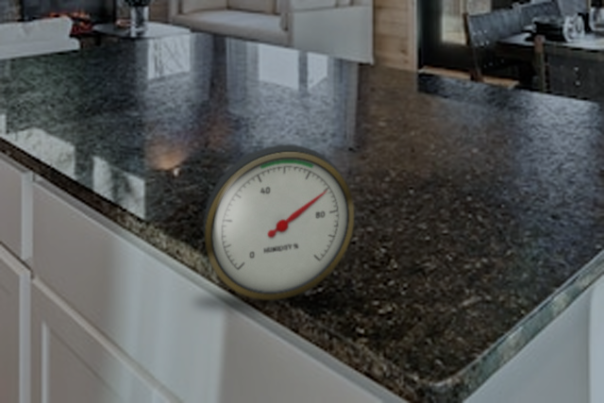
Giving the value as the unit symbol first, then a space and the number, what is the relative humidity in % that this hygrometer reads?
% 70
